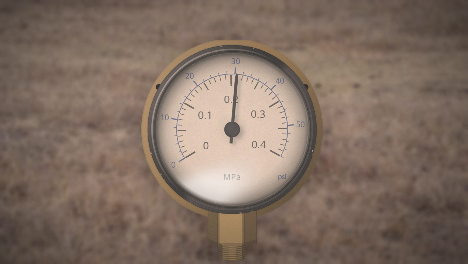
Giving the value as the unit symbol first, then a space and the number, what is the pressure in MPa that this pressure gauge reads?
MPa 0.21
